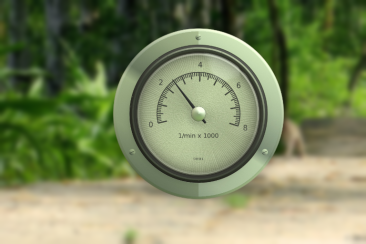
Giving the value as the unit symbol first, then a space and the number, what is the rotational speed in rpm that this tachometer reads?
rpm 2500
